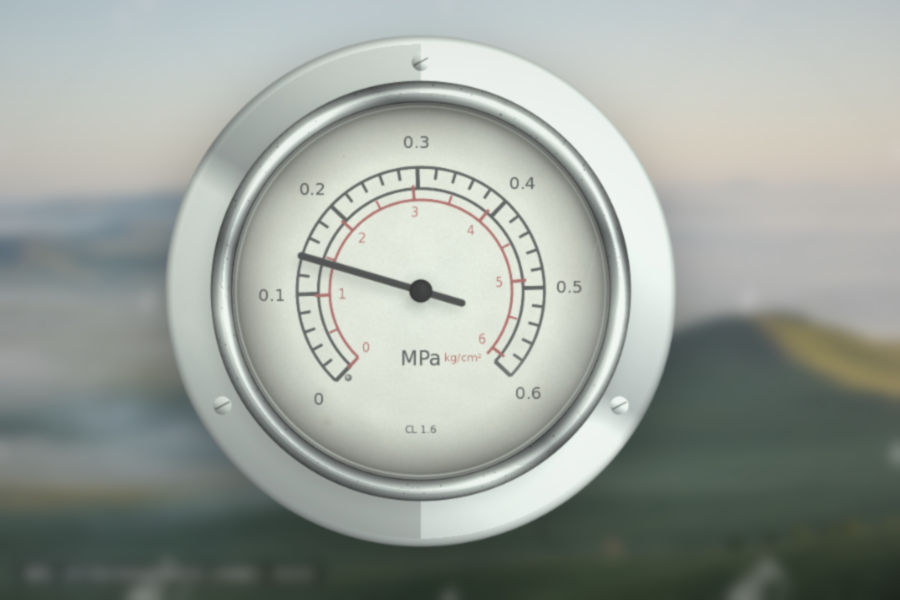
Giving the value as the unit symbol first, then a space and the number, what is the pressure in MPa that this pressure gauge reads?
MPa 0.14
